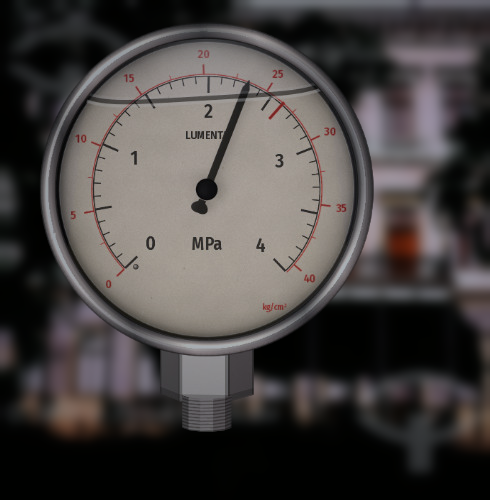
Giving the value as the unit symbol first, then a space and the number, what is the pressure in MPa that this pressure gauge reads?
MPa 2.3
